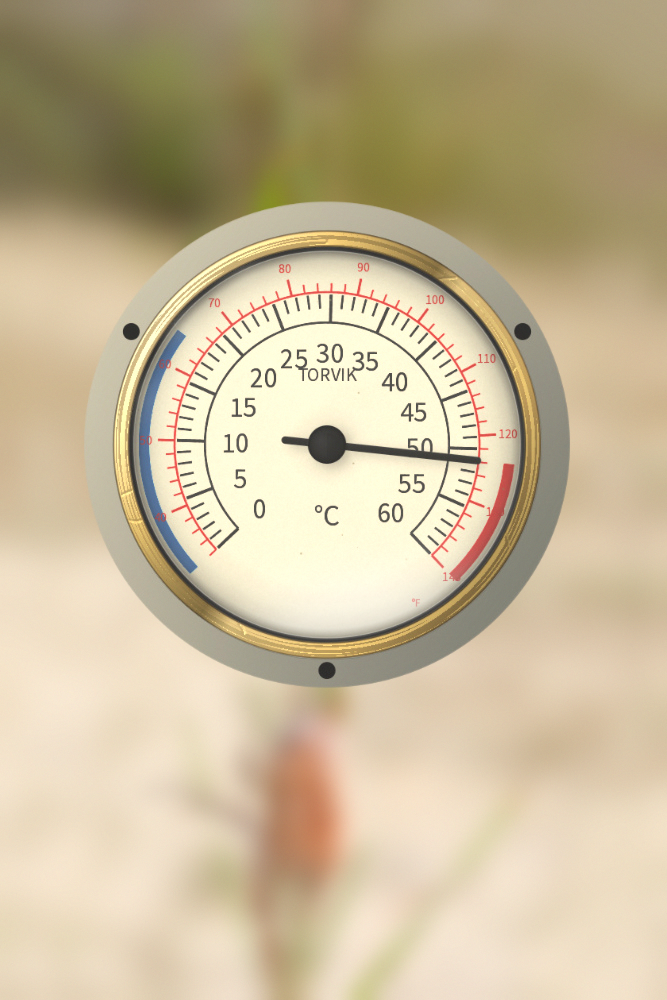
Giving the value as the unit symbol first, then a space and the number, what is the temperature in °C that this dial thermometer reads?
°C 51
